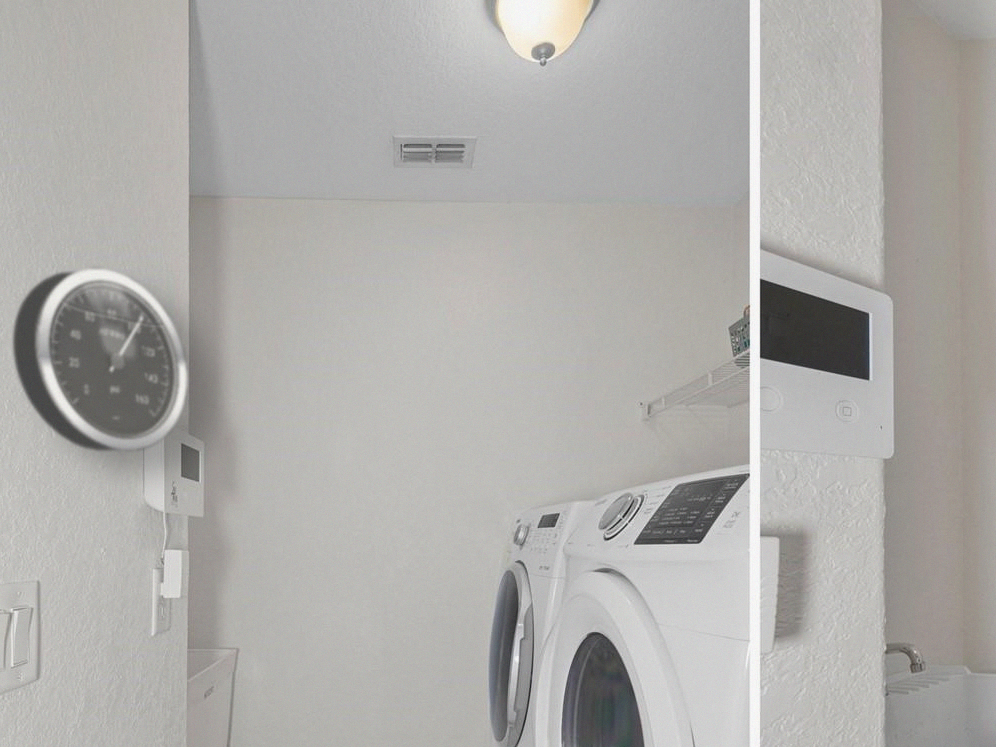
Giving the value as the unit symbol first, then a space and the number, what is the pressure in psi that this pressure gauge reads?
psi 100
